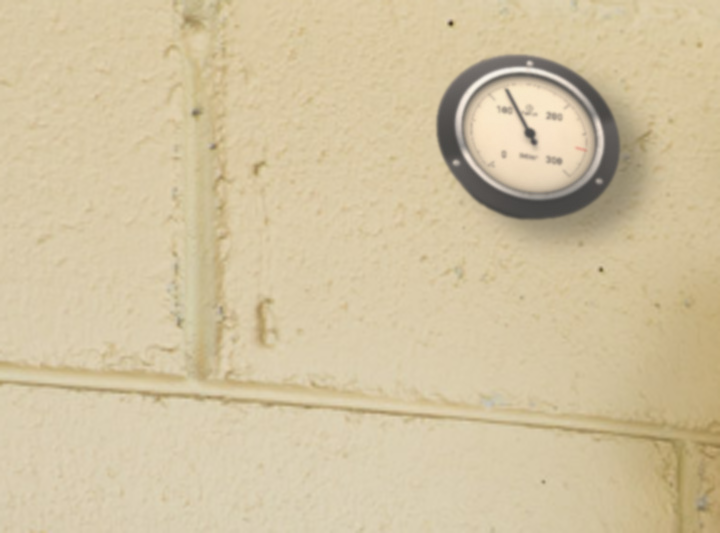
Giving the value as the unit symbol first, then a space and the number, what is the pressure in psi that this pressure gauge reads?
psi 120
